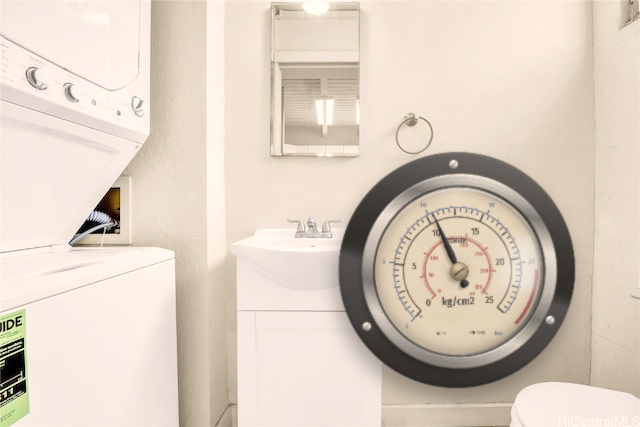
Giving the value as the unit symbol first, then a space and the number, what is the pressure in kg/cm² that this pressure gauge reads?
kg/cm² 10.5
